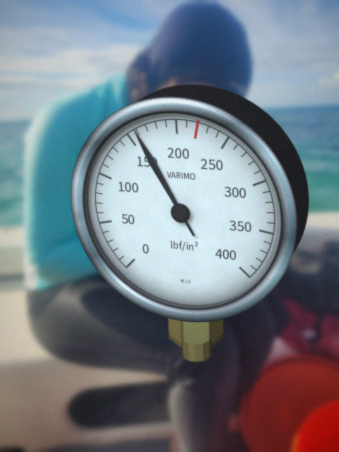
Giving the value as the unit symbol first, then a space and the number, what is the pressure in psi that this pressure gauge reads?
psi 160
